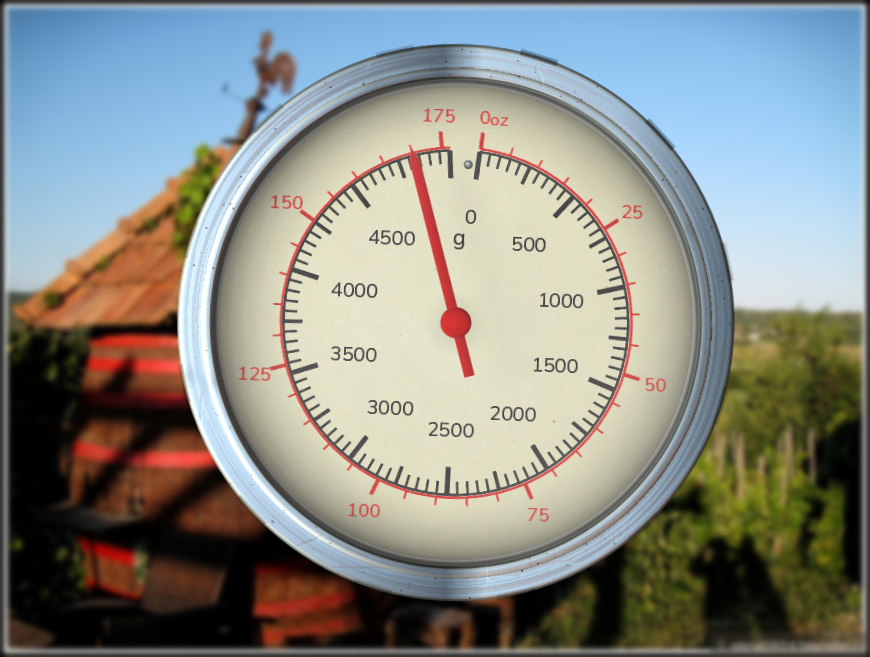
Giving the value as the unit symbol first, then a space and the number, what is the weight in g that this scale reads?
g 4825
